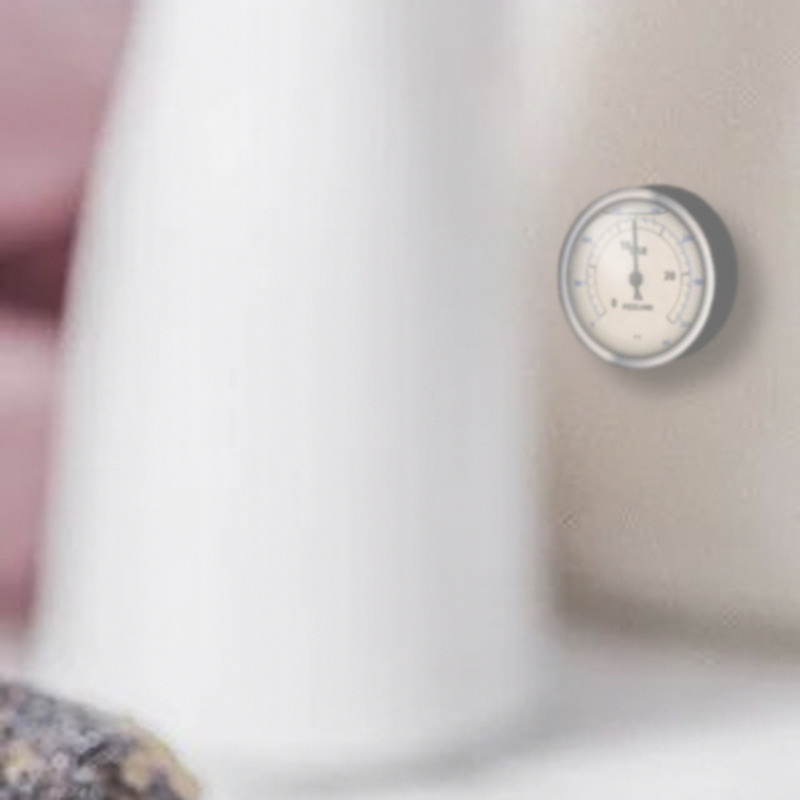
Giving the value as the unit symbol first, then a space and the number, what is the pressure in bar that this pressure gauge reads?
bar 12
